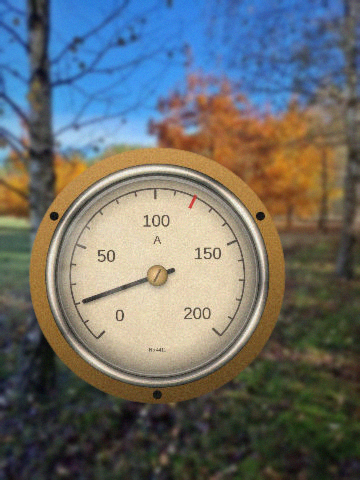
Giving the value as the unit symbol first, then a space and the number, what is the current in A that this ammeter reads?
A 20
